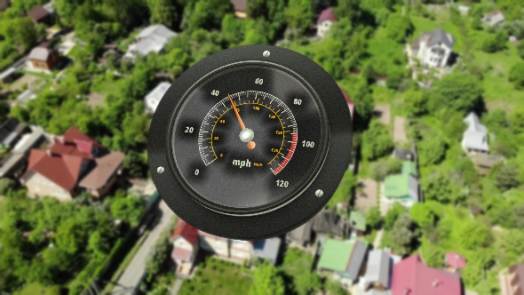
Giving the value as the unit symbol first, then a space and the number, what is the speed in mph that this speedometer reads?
mph 45
